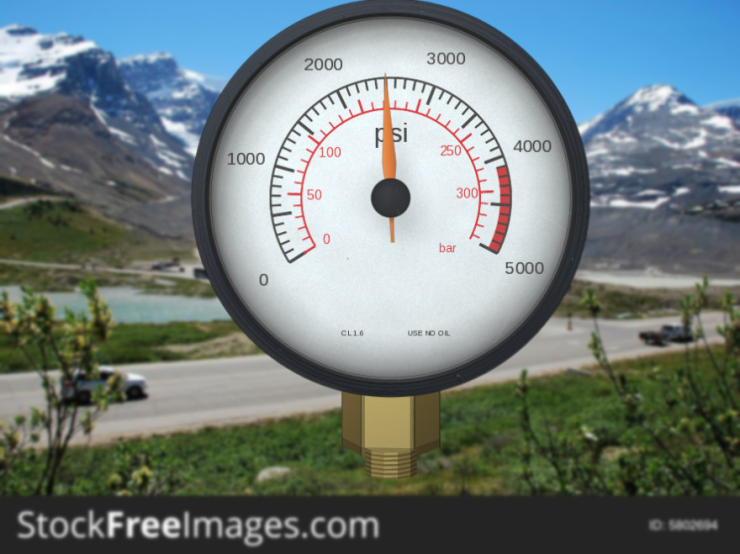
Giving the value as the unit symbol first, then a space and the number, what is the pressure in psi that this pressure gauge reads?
psi 2500
